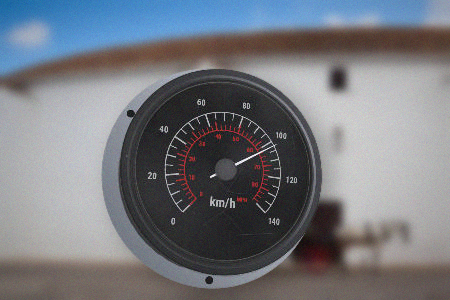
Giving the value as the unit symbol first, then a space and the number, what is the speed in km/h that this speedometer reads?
km/h 102.5
